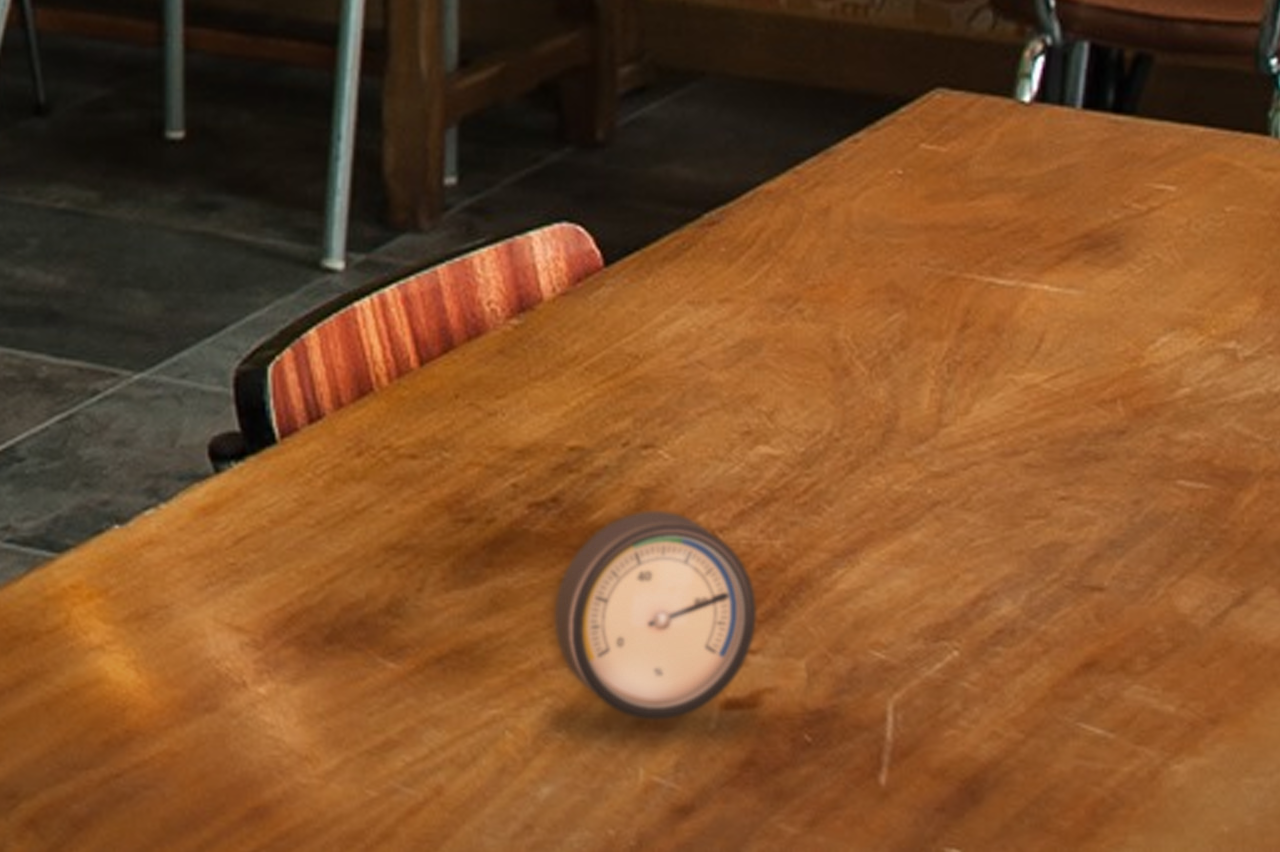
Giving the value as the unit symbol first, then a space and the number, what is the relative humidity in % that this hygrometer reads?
% 80
